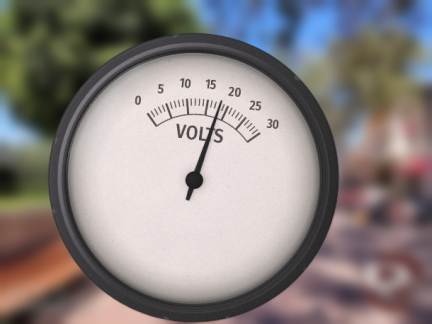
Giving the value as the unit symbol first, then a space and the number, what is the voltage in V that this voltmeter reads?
V 18
